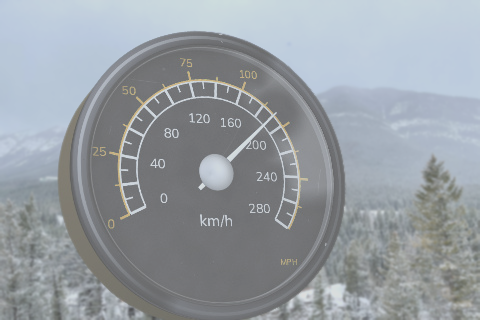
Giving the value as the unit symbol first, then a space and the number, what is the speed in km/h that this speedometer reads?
km/h 190
